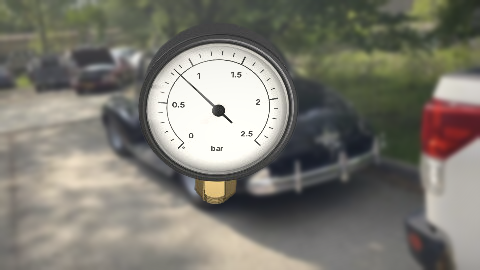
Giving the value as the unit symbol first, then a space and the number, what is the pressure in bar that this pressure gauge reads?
bar 0.85
